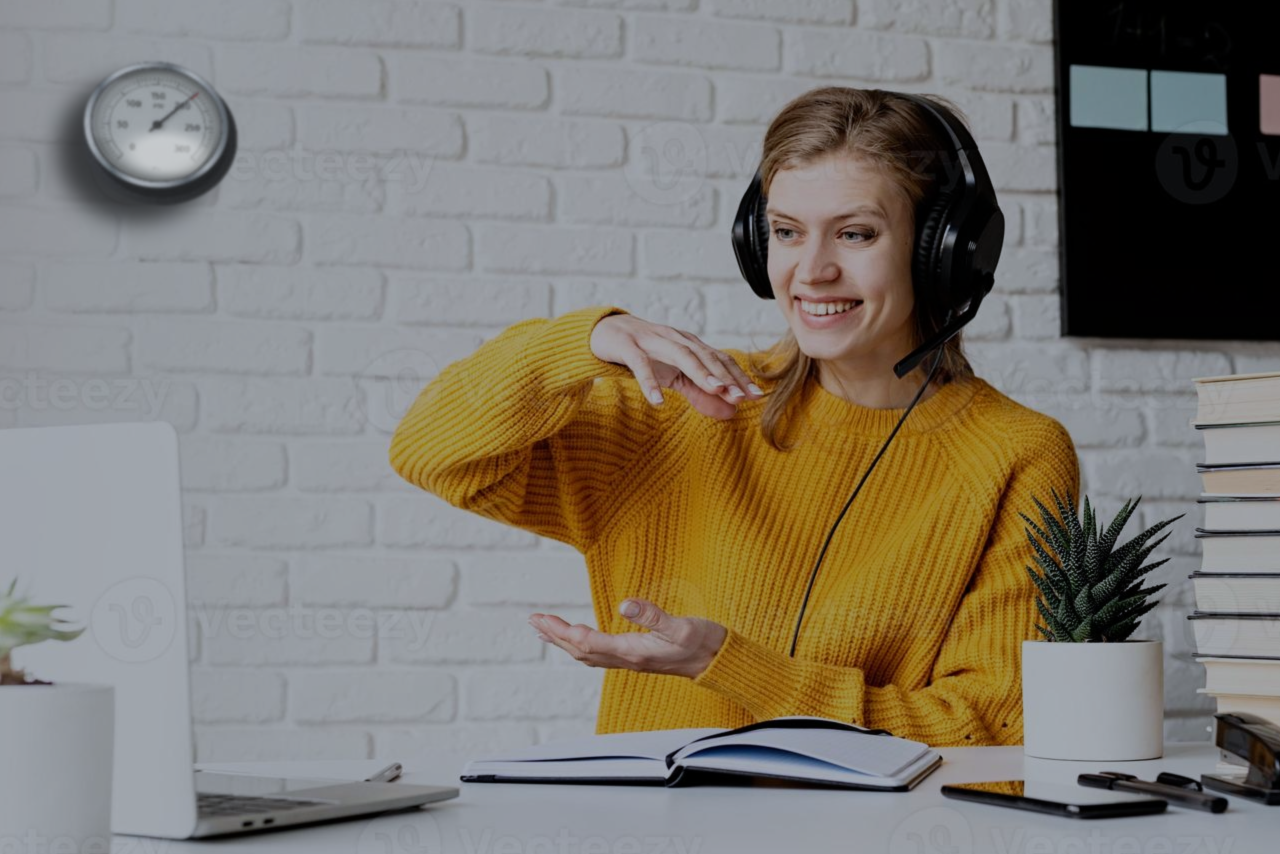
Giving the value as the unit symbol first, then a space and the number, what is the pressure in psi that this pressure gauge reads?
psi 200
